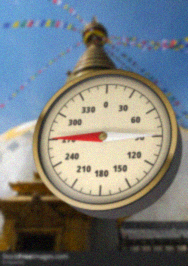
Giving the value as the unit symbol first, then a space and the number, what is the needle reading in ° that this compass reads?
° 270
